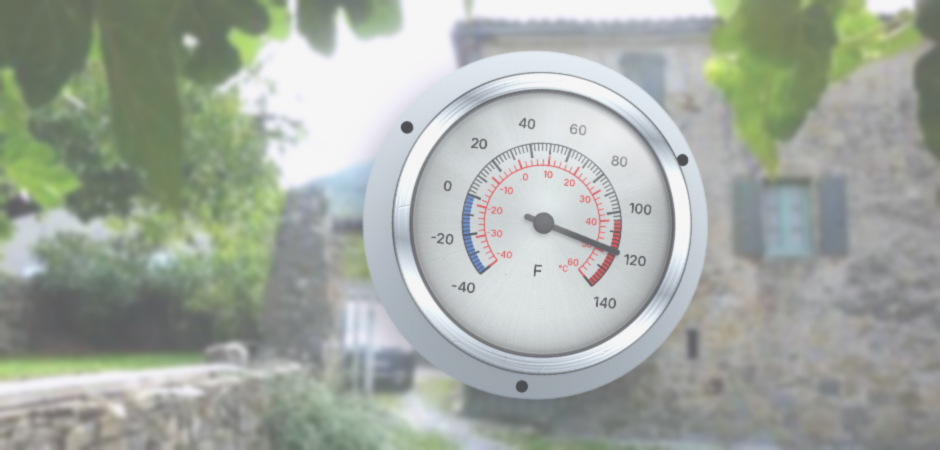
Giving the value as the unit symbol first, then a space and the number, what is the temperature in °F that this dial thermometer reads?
°F 120
